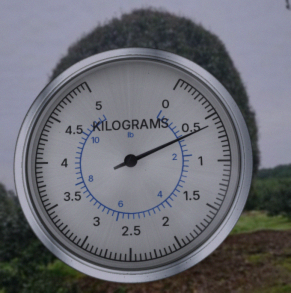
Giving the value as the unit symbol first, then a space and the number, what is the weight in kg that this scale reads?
kg 0.6
